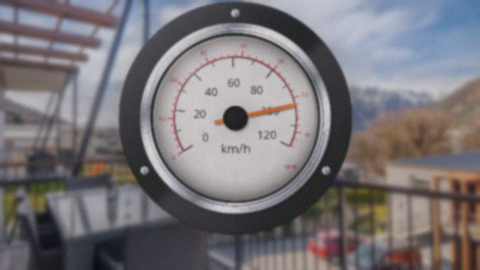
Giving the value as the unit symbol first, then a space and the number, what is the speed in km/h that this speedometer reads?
km/h 100
